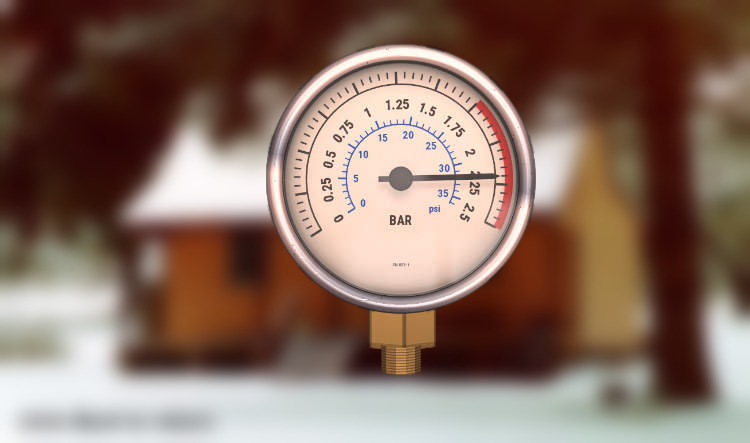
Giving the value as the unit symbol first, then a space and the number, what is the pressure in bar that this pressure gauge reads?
bar 2.2
